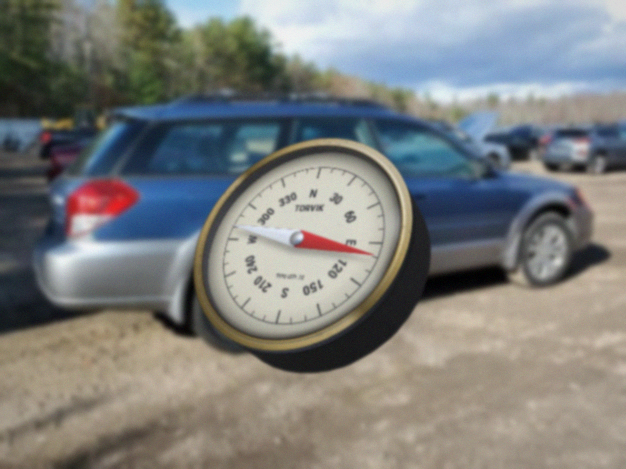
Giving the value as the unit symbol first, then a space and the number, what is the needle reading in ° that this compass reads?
° 100
